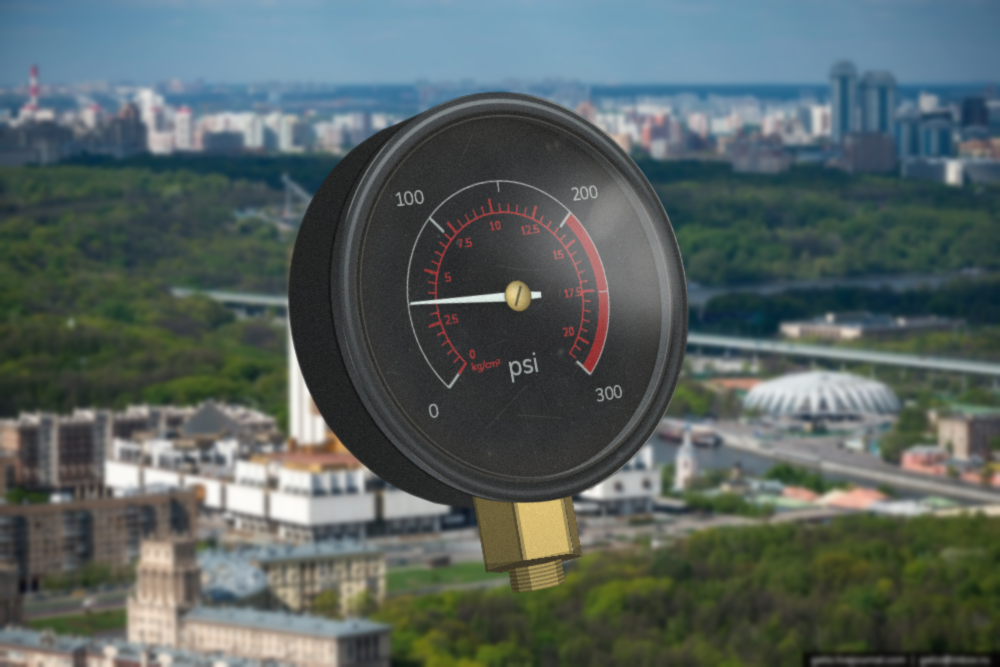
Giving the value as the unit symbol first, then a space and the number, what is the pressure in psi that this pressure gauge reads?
psi 50
